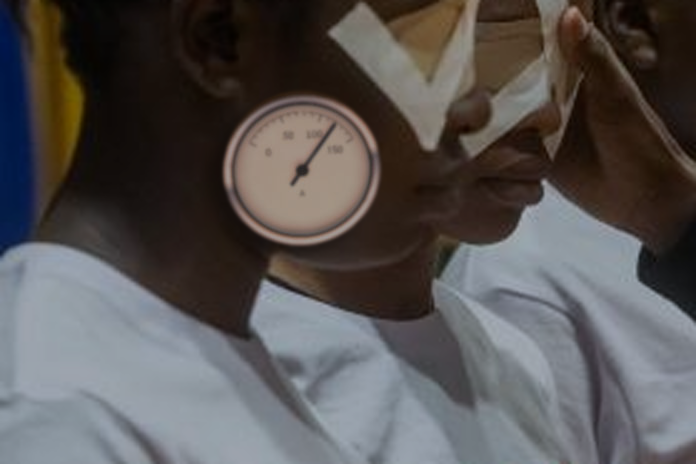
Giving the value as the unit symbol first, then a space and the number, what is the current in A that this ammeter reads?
A 120
